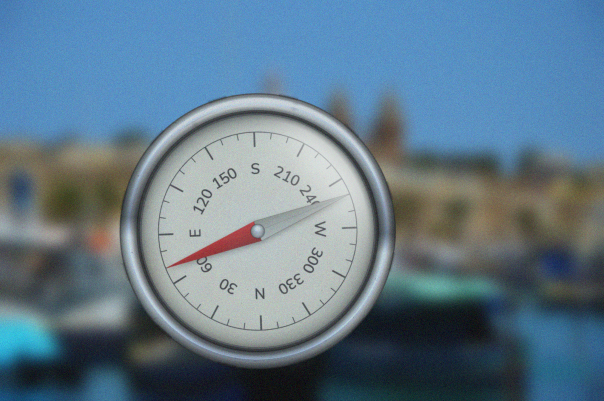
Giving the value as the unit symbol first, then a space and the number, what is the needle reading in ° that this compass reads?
° 70
